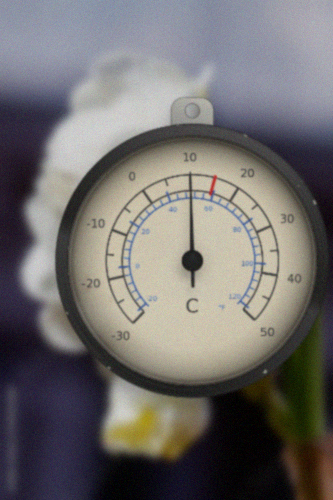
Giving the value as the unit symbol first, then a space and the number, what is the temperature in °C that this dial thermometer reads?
°C 10
